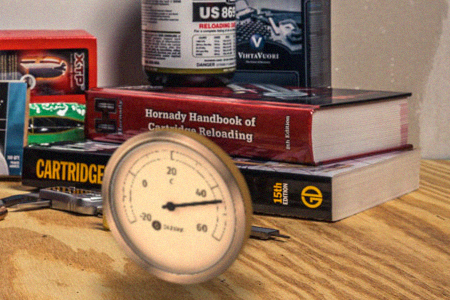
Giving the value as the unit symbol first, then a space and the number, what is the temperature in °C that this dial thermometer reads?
°C 45
